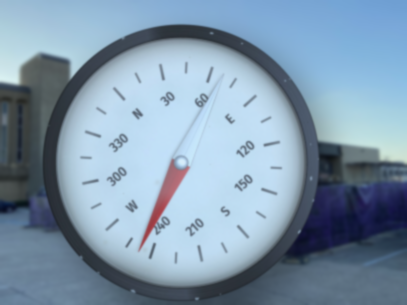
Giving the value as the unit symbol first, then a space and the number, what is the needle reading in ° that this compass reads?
° 247.5
